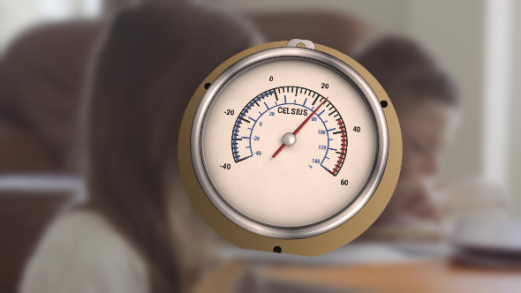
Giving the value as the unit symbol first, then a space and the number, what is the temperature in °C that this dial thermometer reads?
°C 24
